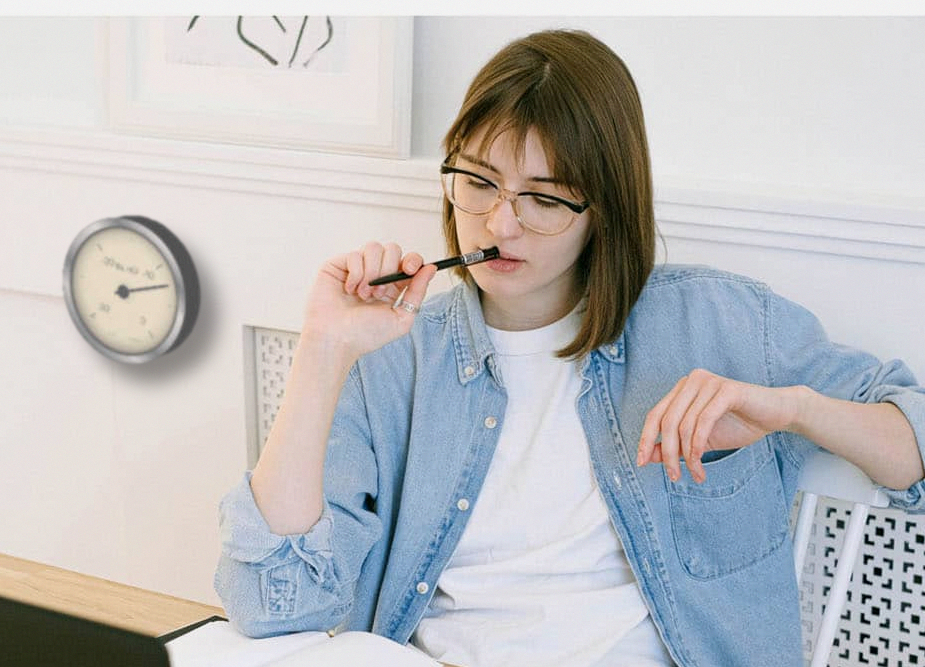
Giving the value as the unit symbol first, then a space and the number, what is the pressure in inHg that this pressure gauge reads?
inHg -7.5
